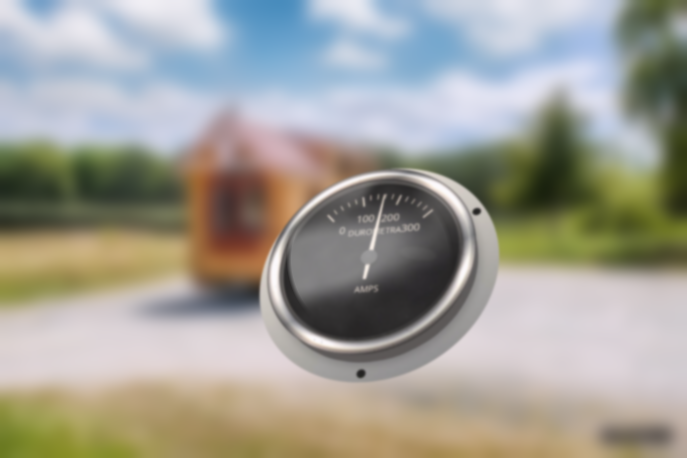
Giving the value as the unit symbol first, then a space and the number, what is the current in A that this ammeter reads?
A 160
